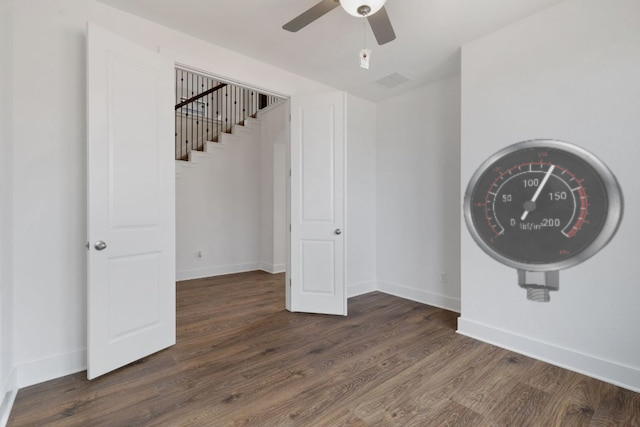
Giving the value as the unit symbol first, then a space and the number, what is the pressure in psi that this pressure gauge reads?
psi 120
